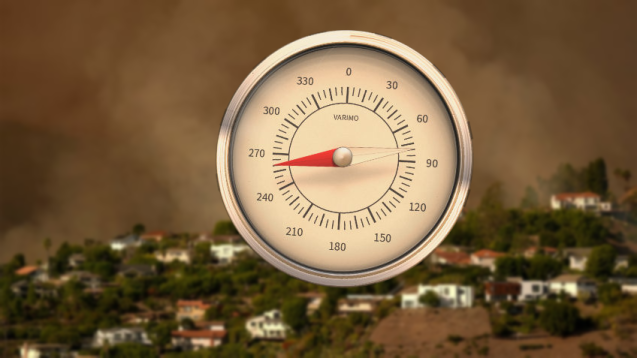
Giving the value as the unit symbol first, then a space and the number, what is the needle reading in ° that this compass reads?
° 260
